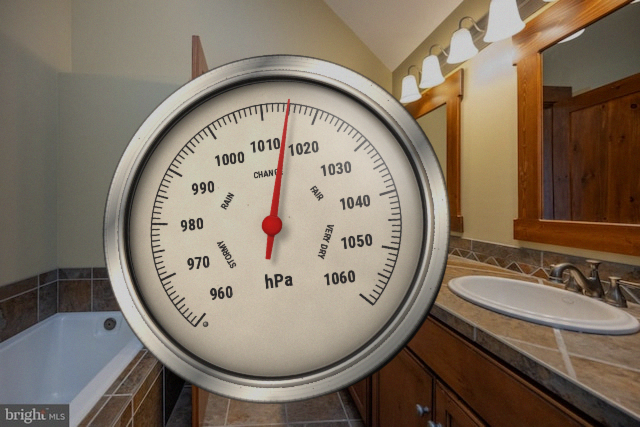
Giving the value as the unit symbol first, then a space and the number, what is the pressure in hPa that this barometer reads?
hPa 1015
